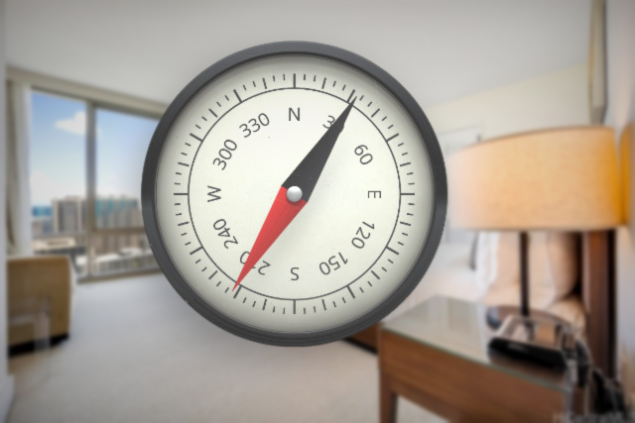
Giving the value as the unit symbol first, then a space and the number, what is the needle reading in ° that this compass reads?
° 212.5
